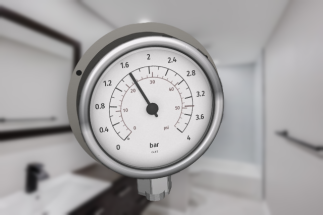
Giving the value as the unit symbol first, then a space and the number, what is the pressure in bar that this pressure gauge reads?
bar 1.6
